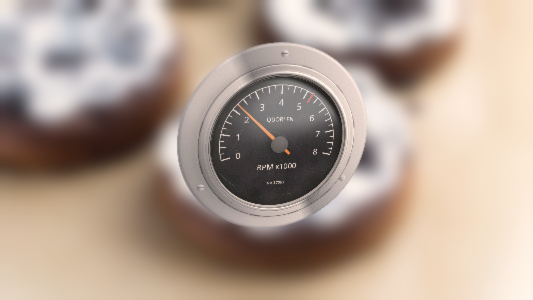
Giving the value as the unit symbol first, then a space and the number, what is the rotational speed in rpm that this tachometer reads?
rpm 2250
